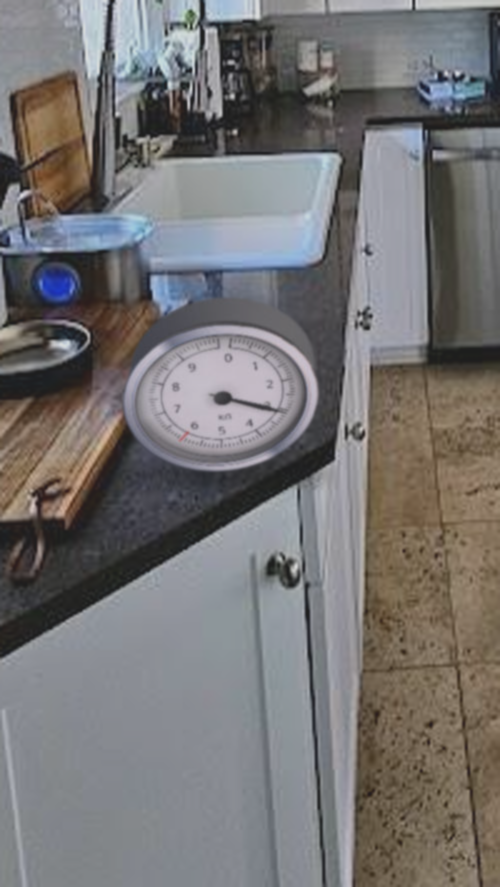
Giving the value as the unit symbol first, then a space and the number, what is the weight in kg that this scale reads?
kg 3
